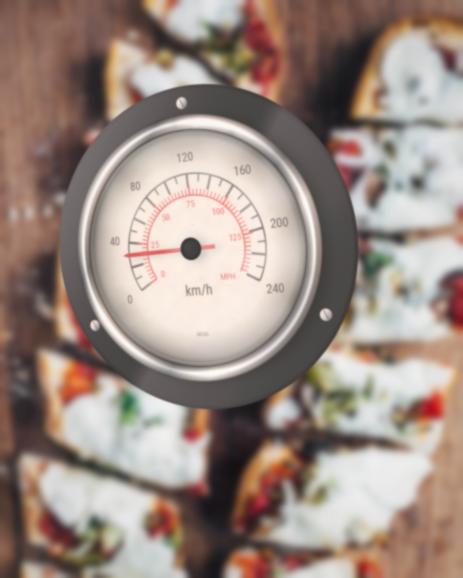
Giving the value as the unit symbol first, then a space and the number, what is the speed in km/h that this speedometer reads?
km/h 30
